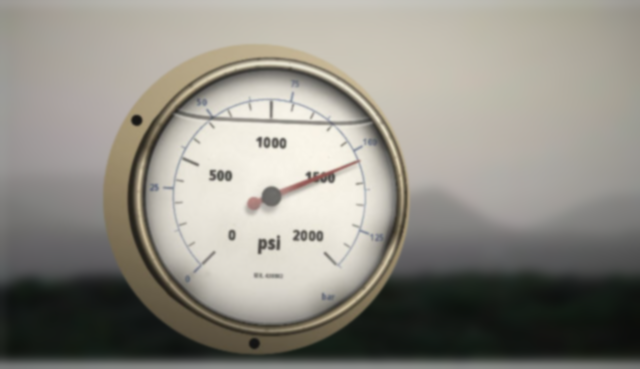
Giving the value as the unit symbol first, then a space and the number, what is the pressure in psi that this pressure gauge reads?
psi 1500
